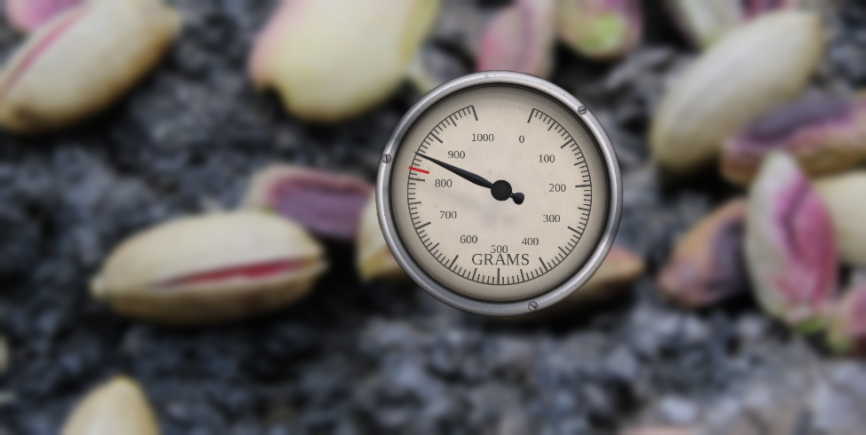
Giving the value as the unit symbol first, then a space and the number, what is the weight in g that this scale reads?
g 850
